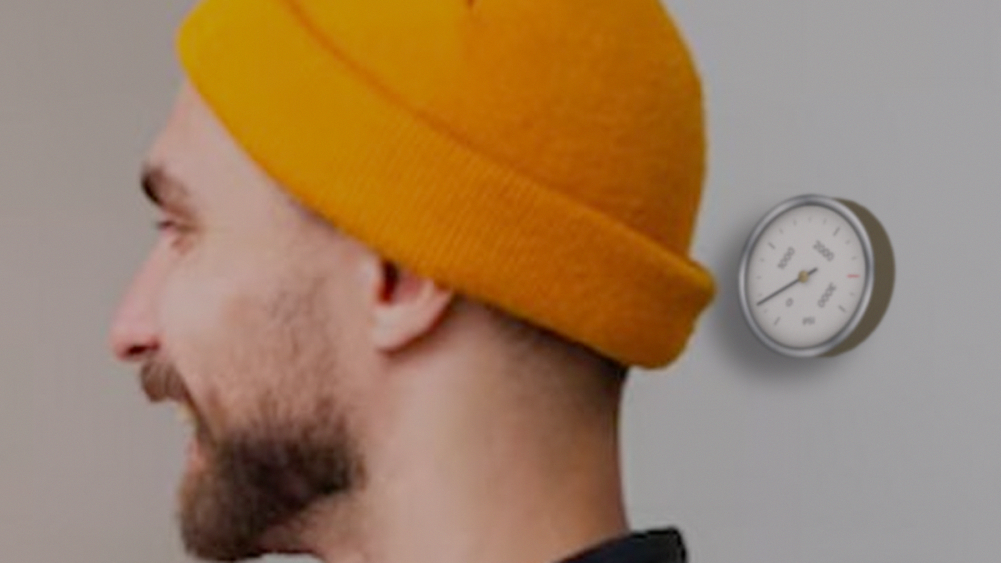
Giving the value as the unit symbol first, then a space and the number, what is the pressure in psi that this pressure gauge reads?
psi 300
